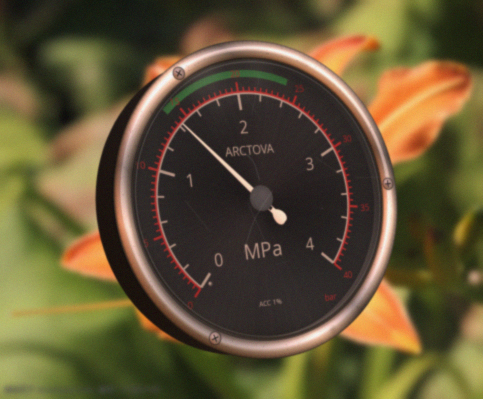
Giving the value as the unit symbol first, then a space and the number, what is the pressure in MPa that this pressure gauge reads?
MPa 1.4
